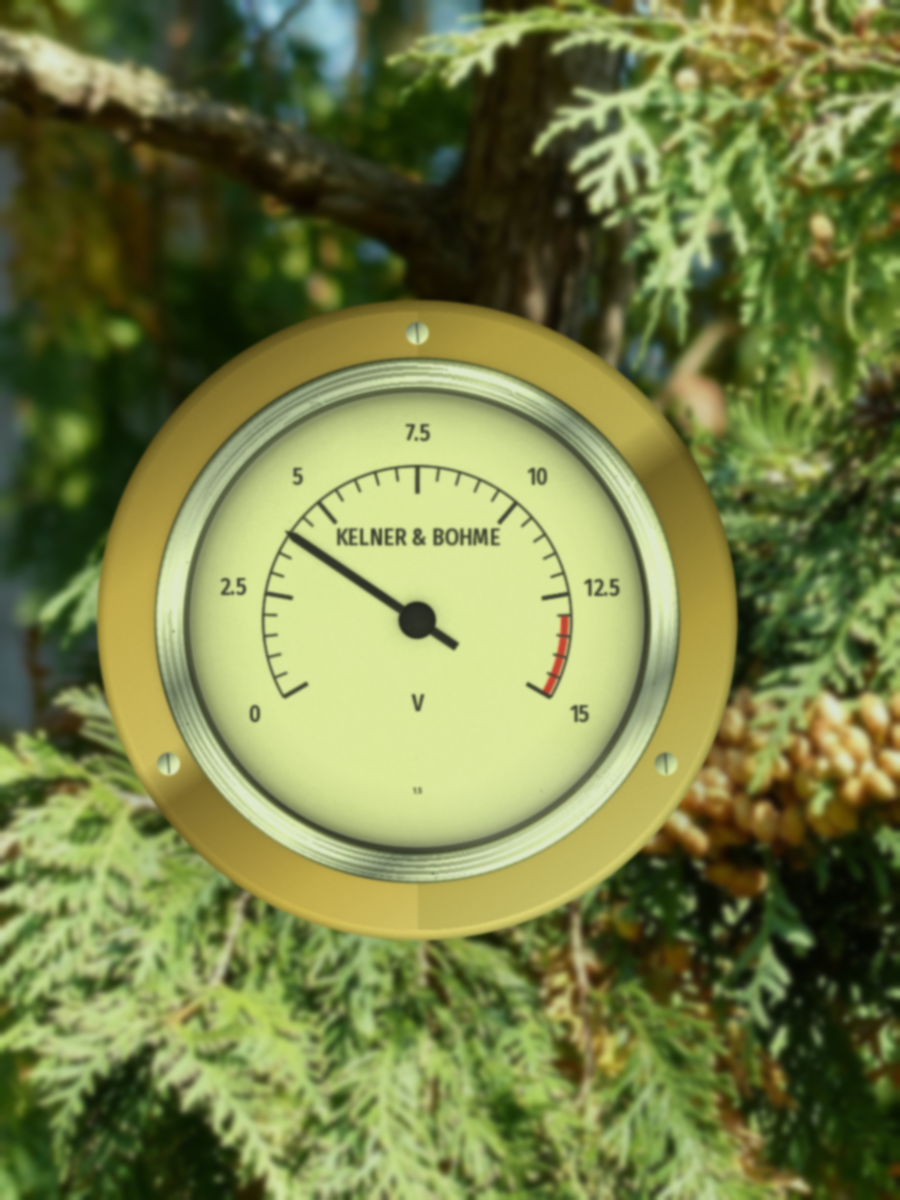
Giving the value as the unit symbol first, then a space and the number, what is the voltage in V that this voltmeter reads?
V 4
